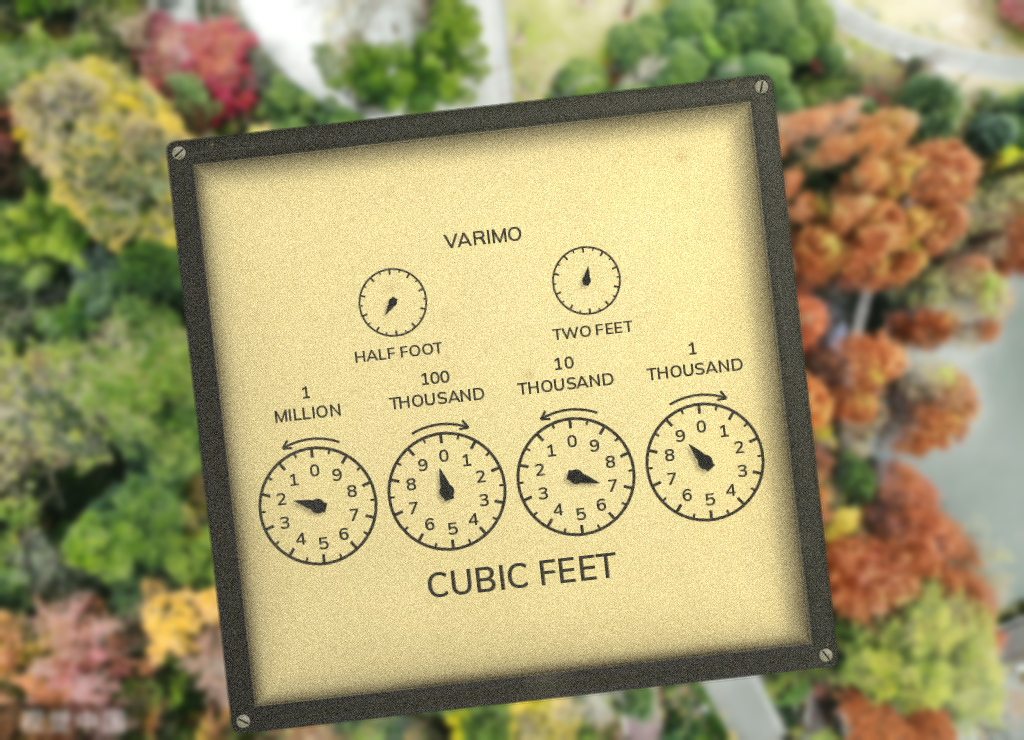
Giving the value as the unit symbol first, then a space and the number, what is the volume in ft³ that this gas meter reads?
ft³ 196900
